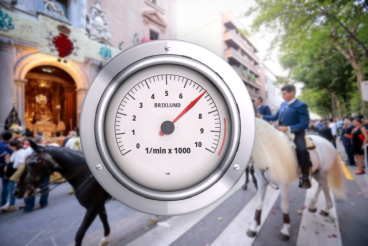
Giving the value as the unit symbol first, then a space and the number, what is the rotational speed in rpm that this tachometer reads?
rpm 7000
